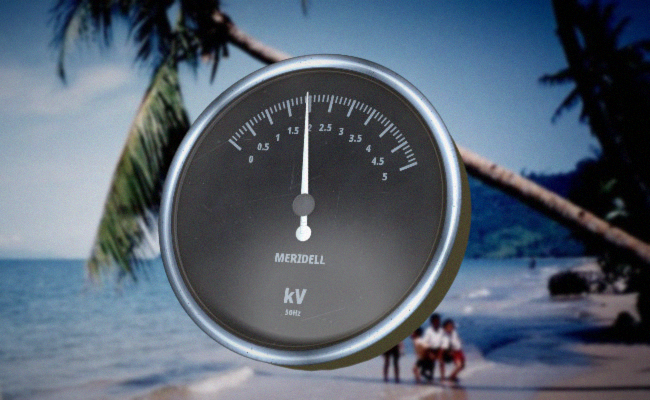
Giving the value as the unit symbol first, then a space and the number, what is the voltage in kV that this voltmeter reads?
kV 2
